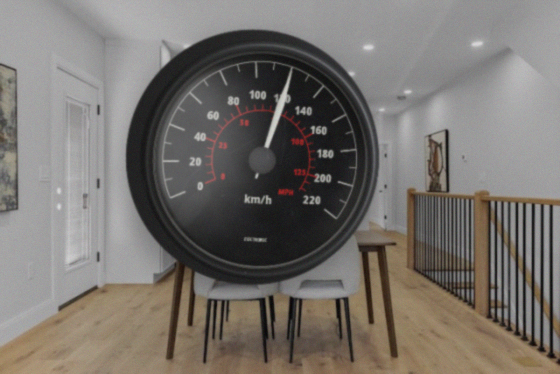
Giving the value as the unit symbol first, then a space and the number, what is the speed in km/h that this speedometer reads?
km/h 120
